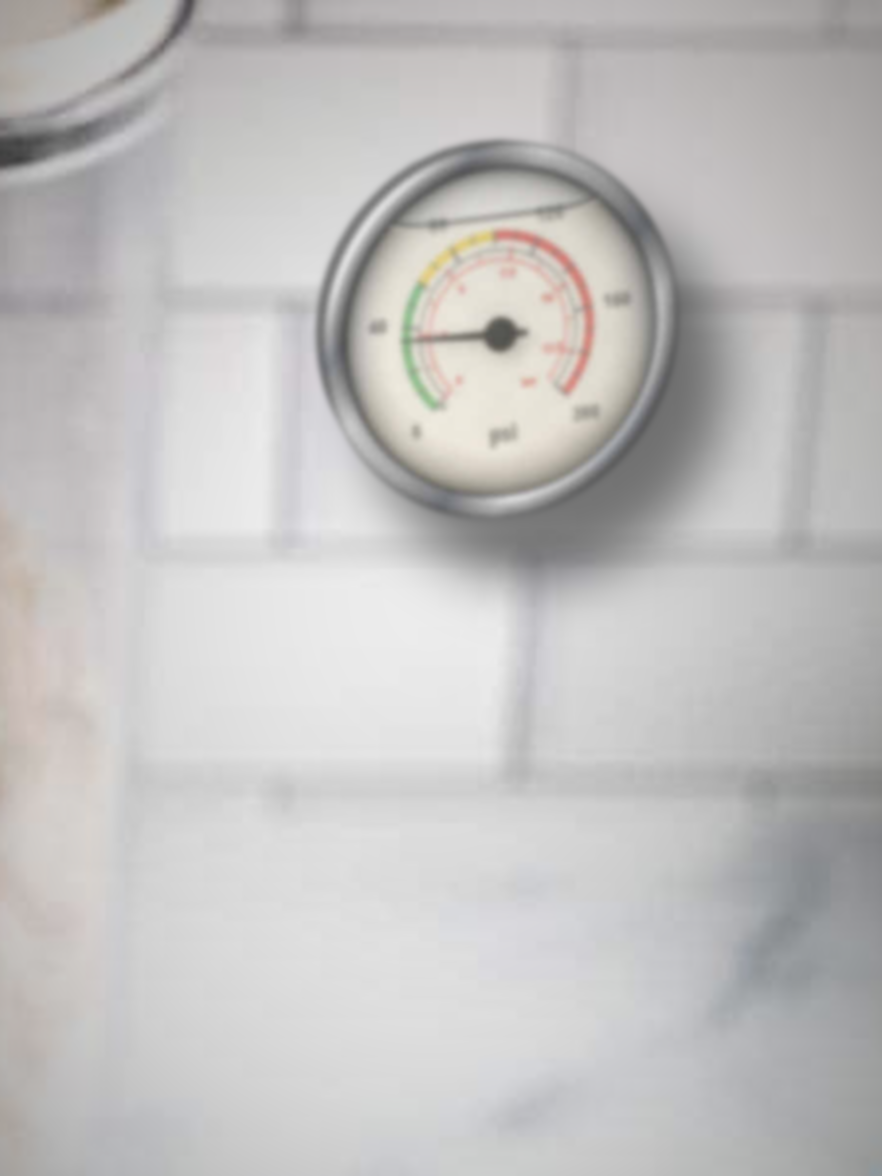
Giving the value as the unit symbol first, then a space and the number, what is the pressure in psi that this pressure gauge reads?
psi 35
